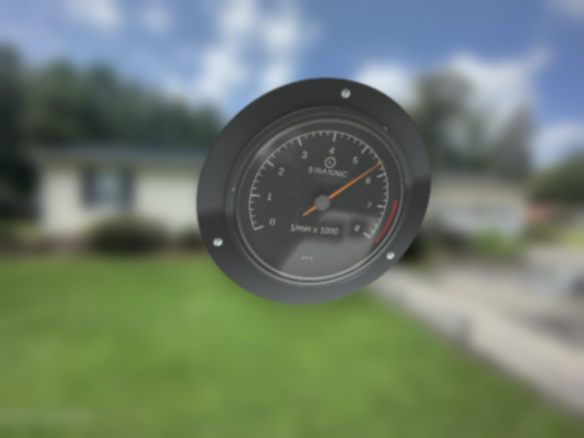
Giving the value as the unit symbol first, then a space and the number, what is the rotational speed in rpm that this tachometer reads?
rpm 5600
